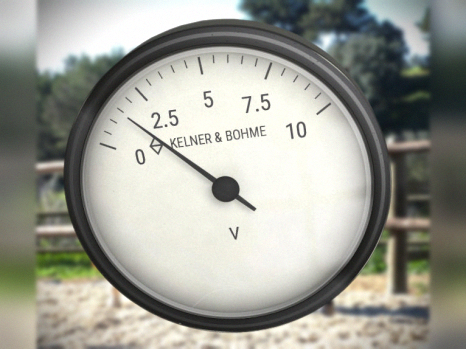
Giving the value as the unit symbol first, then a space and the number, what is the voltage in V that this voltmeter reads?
V 1.5
